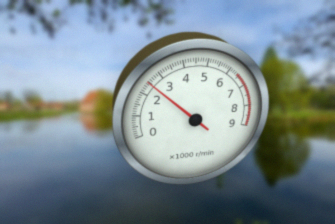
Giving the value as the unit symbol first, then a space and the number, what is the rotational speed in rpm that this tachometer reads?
rpm 2500
